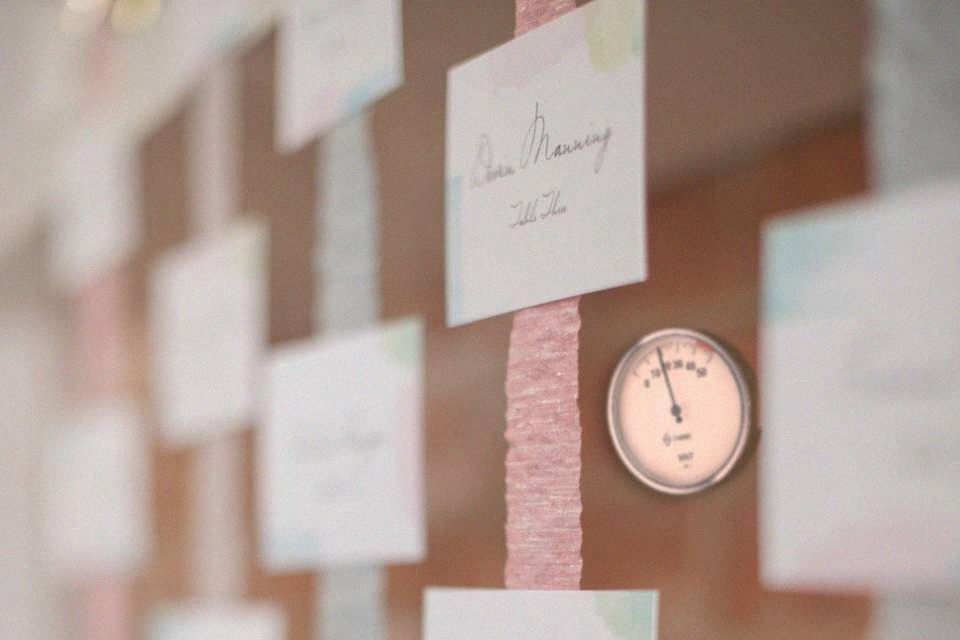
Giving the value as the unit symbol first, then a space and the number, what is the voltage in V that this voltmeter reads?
V 20
